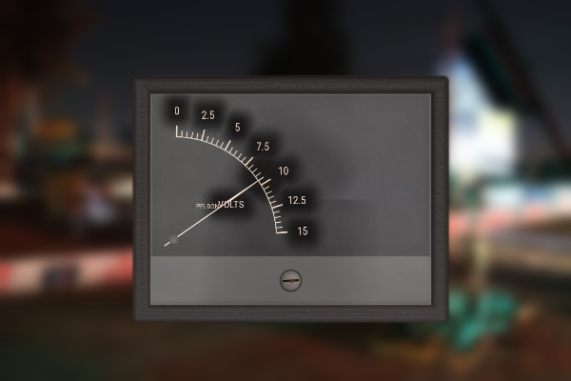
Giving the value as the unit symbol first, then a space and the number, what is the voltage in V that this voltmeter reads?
V 9.5
